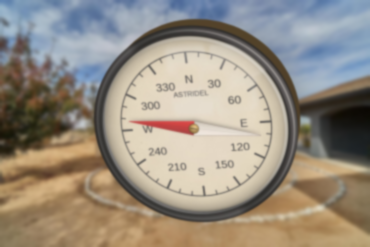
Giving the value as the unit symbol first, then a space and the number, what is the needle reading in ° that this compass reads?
° 280
